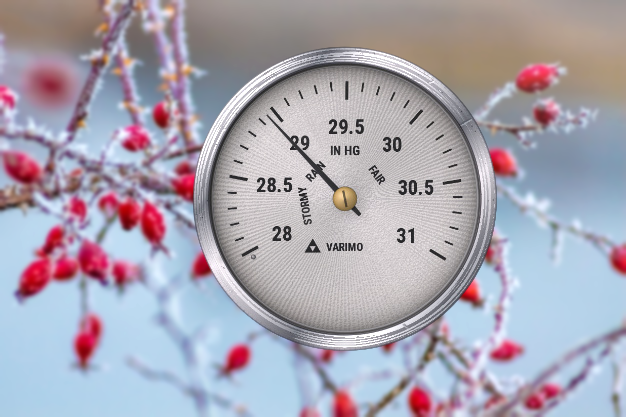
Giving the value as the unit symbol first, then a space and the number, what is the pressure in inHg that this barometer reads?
inHg 28.95
